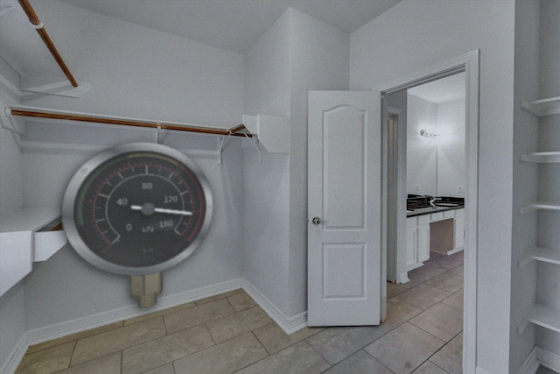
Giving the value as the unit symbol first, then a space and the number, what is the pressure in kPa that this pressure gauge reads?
kPa 140
